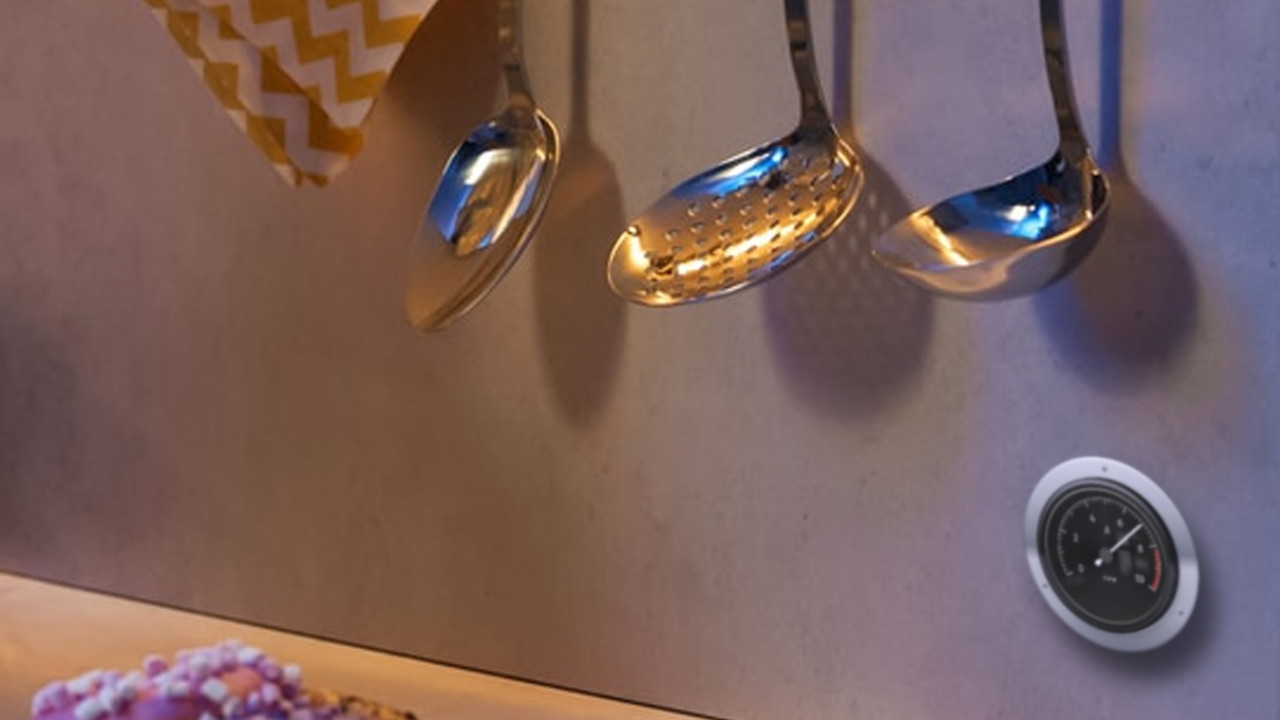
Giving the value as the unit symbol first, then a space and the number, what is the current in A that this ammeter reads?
A 7
